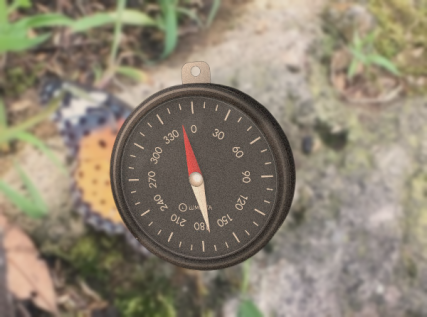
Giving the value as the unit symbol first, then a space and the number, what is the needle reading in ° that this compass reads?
° 350
